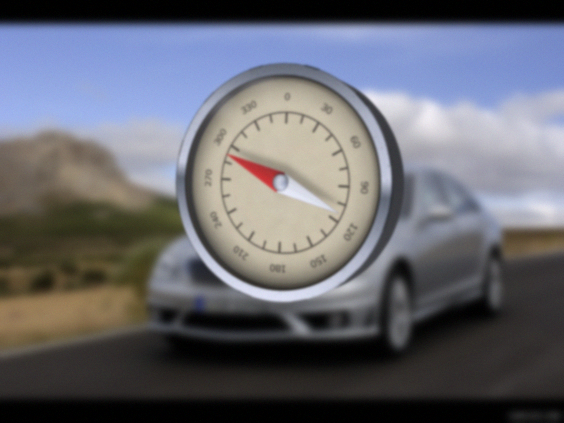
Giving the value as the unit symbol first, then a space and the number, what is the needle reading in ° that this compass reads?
° 292.5
